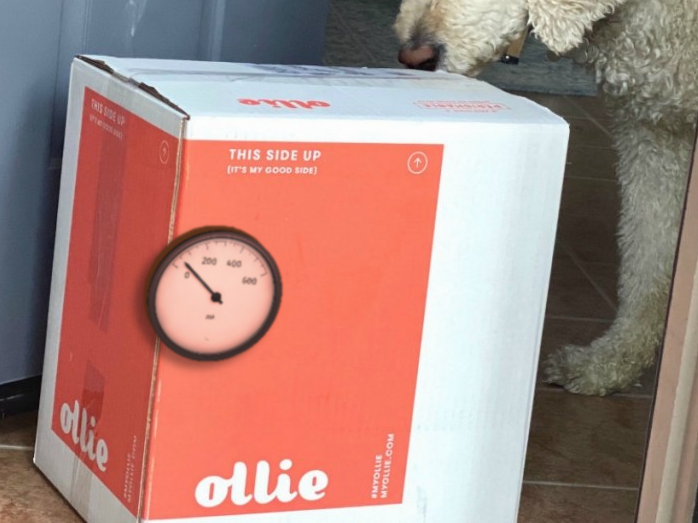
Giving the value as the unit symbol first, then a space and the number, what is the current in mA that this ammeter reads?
mA 50
